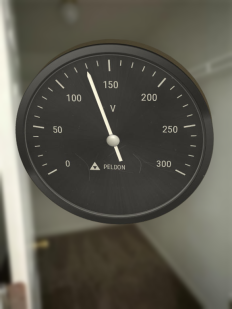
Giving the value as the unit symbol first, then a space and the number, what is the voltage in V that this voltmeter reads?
V 130
